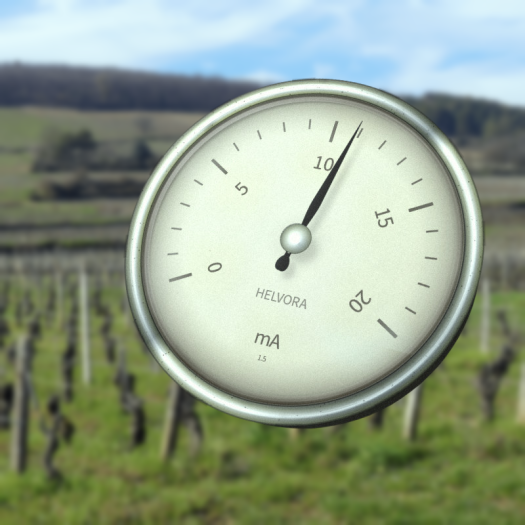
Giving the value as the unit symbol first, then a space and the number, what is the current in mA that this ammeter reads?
mA 11
